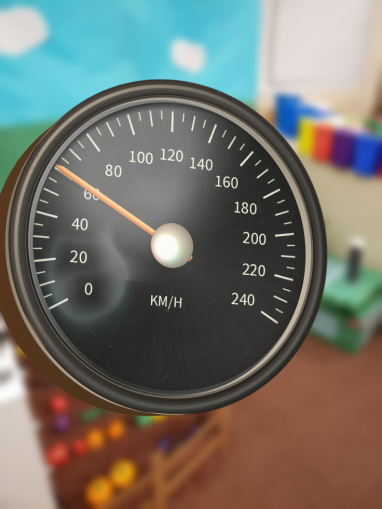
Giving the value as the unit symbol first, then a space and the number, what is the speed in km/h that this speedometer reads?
km/h 60
